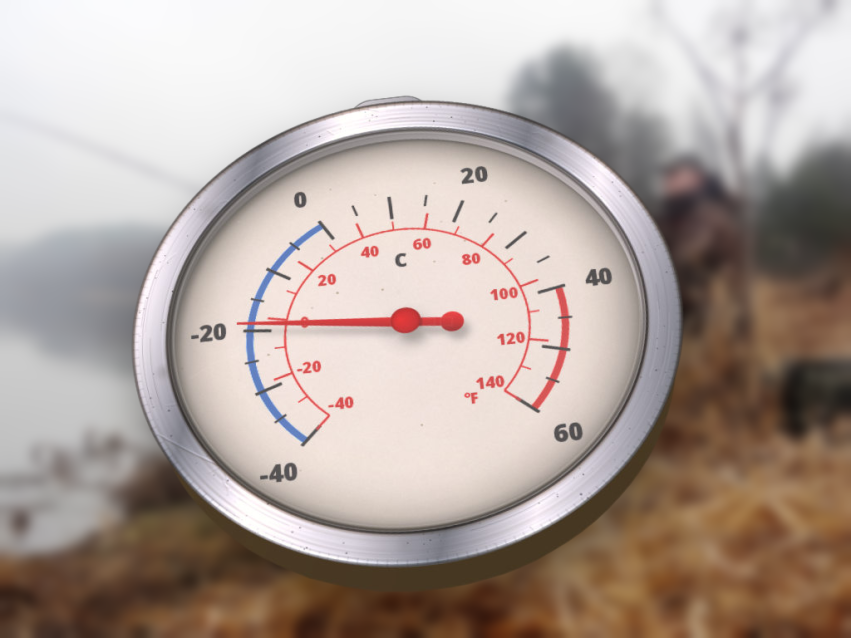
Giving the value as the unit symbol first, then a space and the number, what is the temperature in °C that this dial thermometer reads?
°C -20
